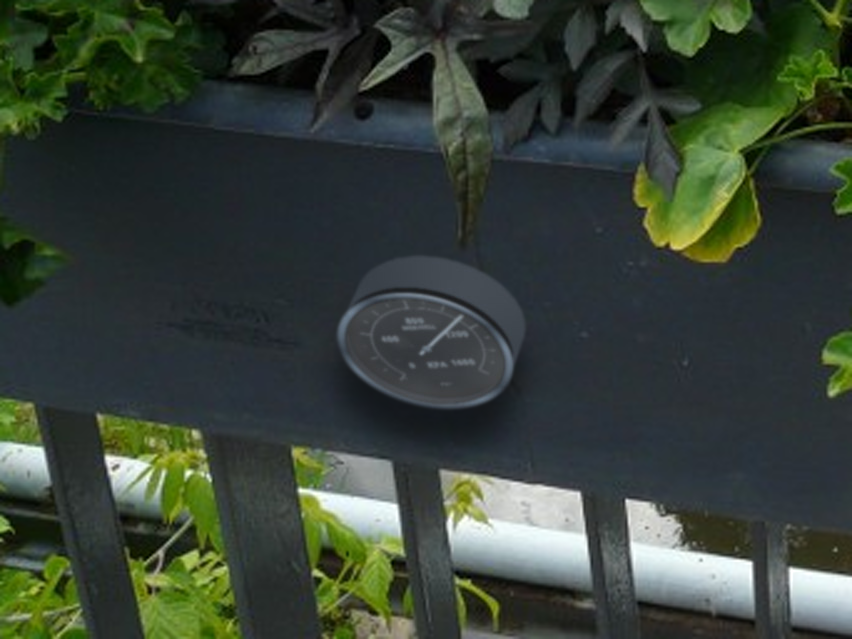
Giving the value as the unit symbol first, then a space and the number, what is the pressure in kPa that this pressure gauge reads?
kPa 1100
